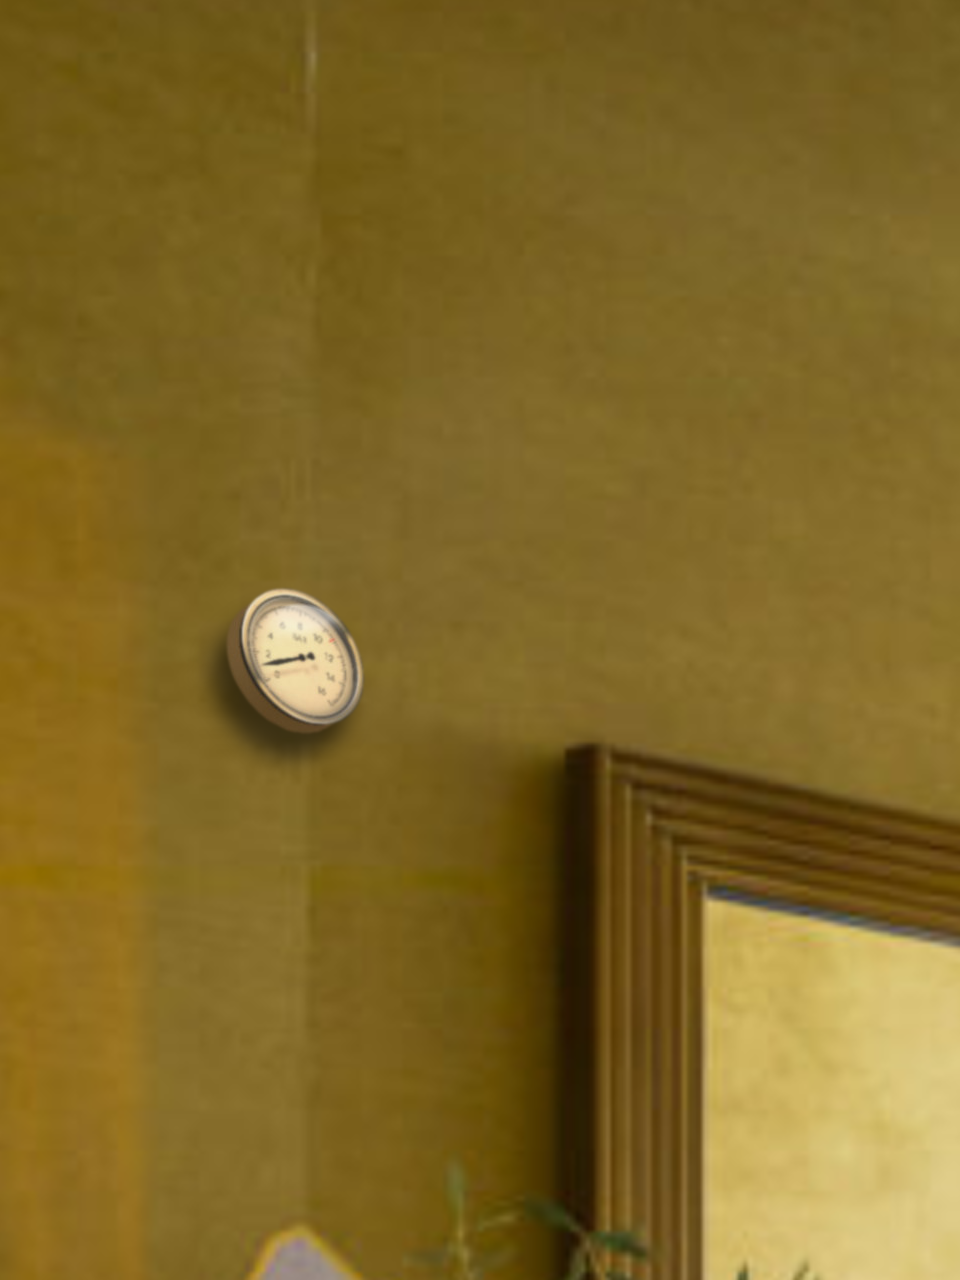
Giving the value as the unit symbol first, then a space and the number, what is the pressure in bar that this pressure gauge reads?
bar 1
